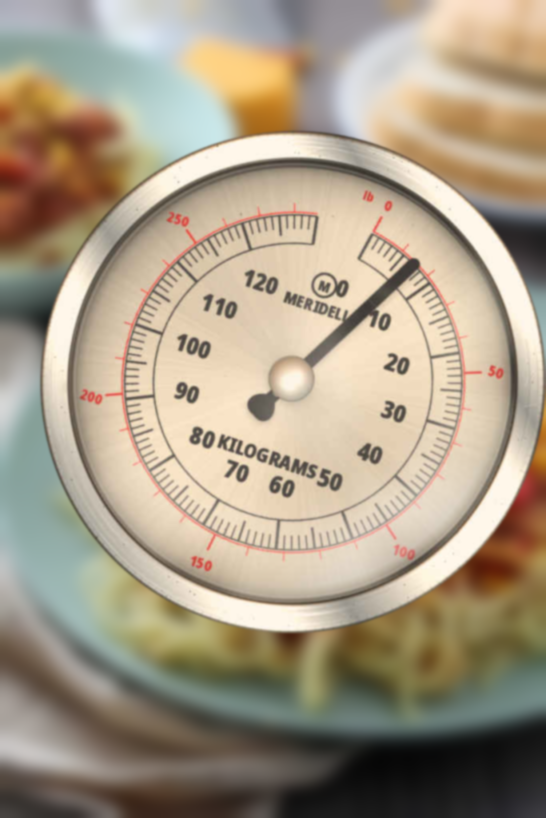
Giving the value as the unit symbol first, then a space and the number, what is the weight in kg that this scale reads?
kg 7
